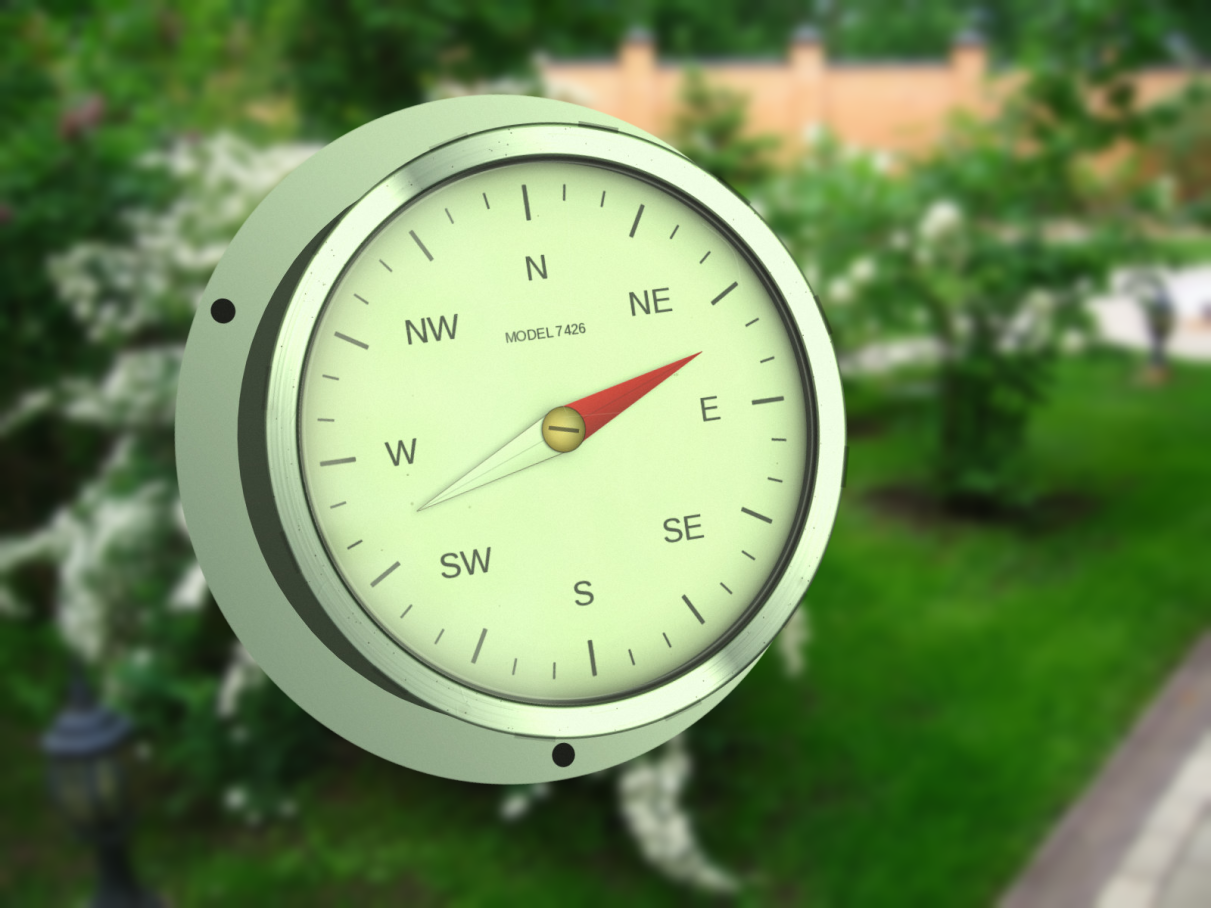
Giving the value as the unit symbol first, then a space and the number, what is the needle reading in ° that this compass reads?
° 70
